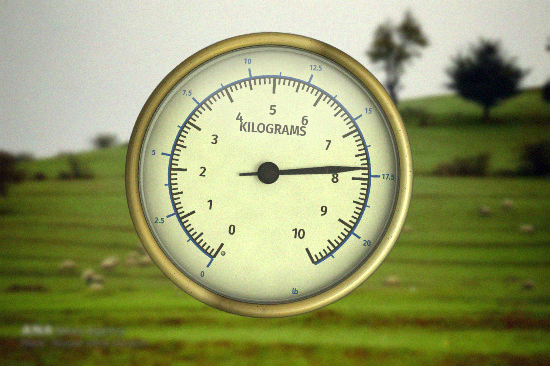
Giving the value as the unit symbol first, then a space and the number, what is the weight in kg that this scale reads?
kg 7.8
